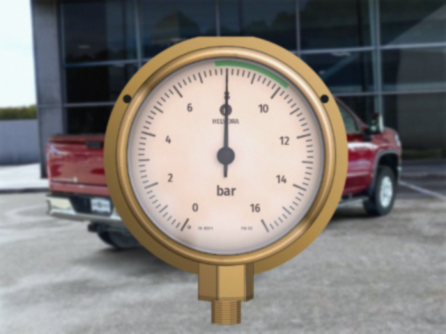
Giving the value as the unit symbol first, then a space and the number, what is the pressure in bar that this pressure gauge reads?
bar 8
